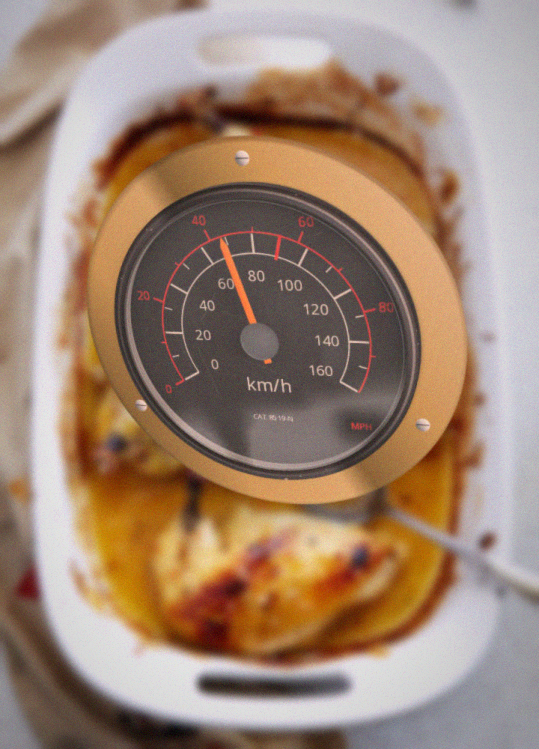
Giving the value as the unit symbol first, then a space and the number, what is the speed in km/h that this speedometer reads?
km/h 70
